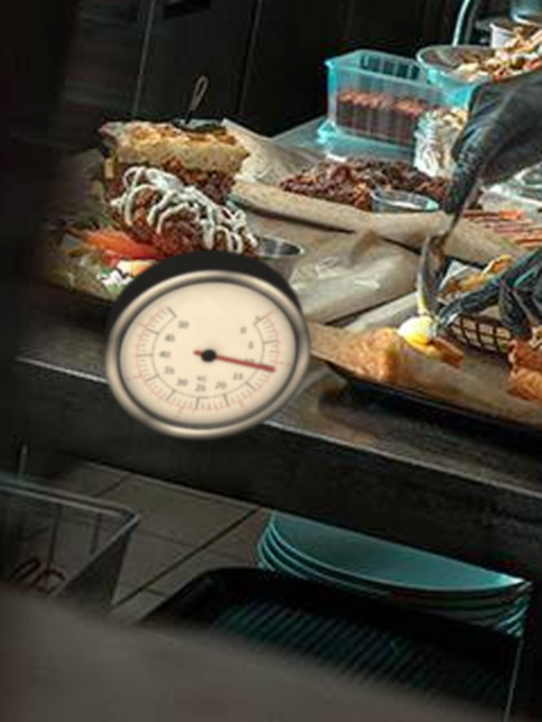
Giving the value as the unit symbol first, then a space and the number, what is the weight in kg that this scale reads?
kg 10
